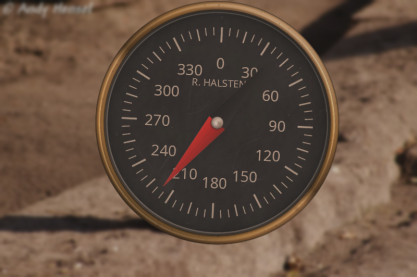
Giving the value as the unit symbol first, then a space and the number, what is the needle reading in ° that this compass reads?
° 217.5
